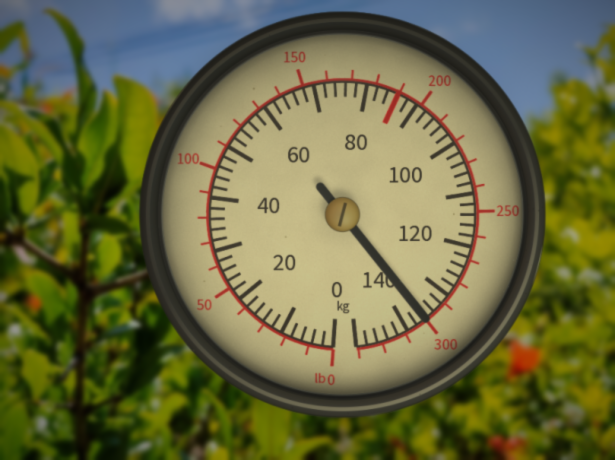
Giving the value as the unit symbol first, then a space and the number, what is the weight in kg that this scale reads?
kg 136
